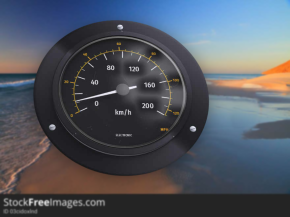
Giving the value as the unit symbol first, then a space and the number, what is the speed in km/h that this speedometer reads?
km/h 10
